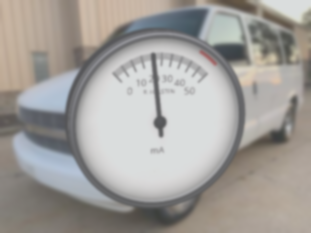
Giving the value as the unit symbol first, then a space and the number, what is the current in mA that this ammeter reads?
mA 20
